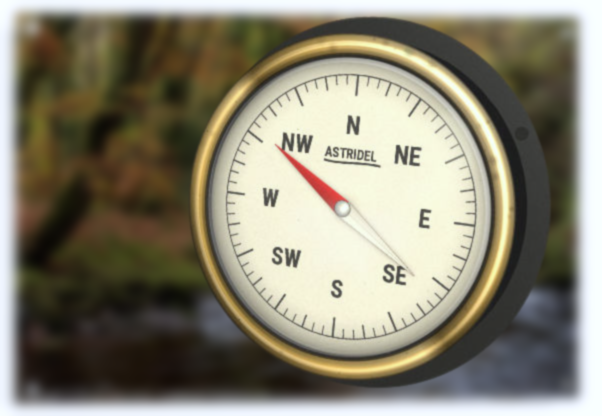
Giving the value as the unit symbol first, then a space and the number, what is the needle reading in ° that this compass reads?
° 305
